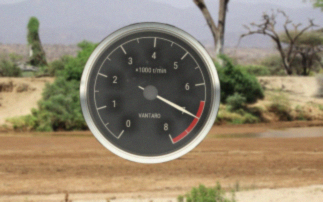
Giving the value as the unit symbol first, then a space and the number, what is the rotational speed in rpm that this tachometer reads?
rpm 7000
